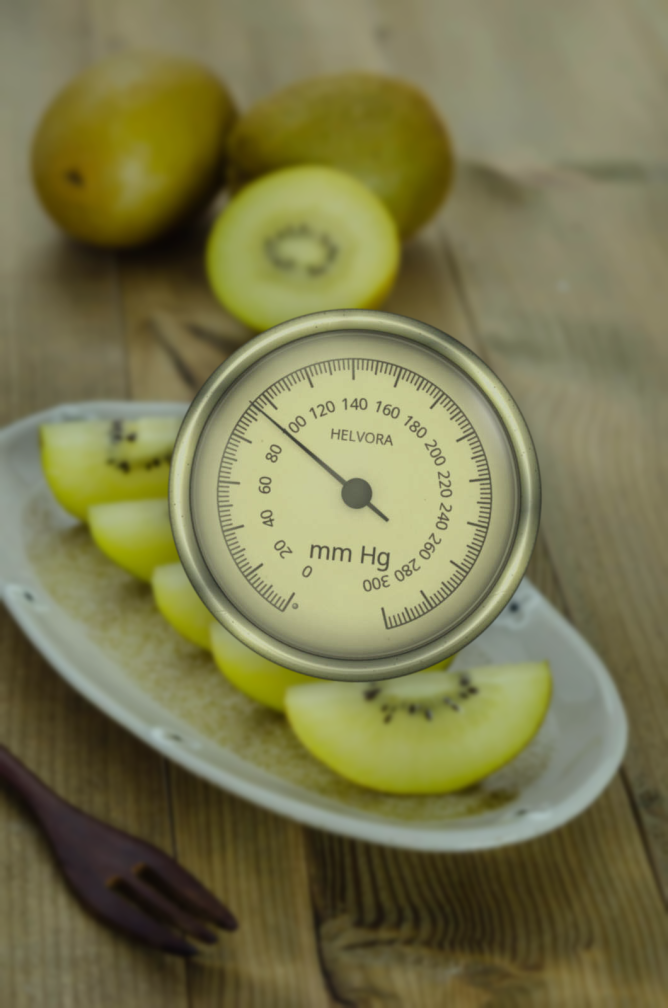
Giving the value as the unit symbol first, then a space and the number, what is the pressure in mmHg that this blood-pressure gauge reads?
mmHg 94
